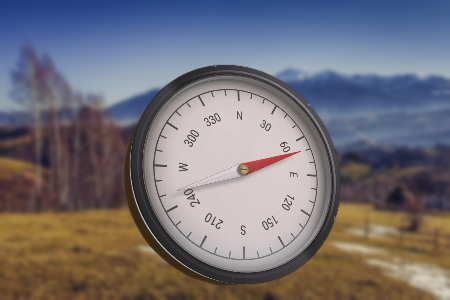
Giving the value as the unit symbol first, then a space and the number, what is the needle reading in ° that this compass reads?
° 70
